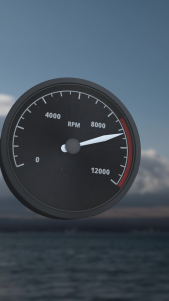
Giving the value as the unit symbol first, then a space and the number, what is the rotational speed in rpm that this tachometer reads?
rpm 9250
